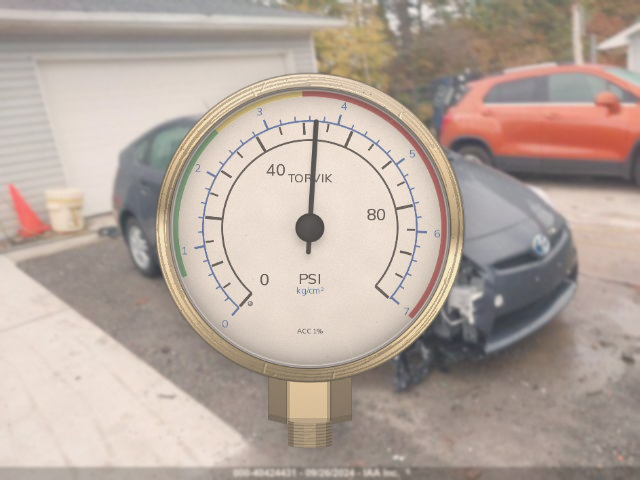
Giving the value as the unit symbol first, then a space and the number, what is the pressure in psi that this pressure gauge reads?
psi 52.5
